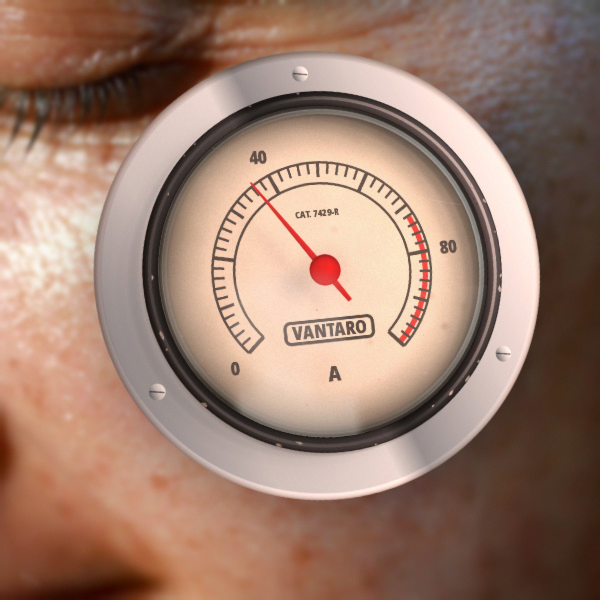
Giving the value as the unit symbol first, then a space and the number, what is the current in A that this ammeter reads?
A 36
